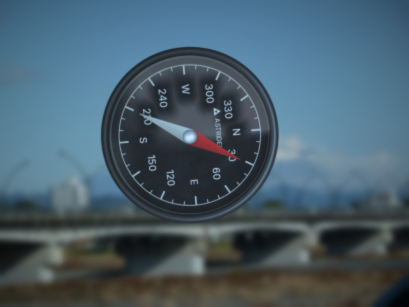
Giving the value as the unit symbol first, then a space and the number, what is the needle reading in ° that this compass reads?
° 30
